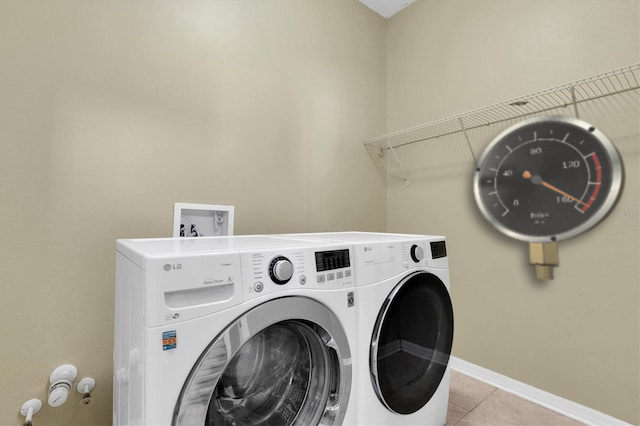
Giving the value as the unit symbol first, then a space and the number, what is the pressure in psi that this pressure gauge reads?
psi 155
